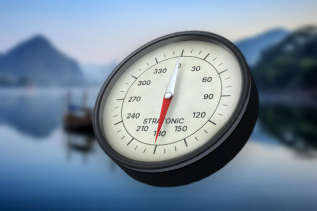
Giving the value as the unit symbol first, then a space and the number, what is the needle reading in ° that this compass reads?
° 180
